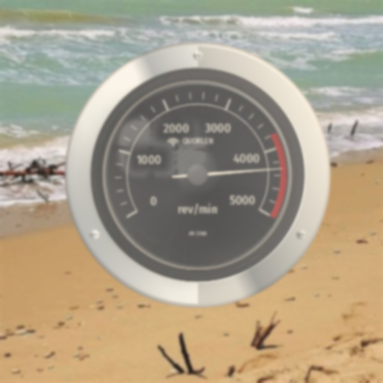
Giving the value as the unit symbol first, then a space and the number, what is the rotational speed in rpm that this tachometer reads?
rpm 4300
